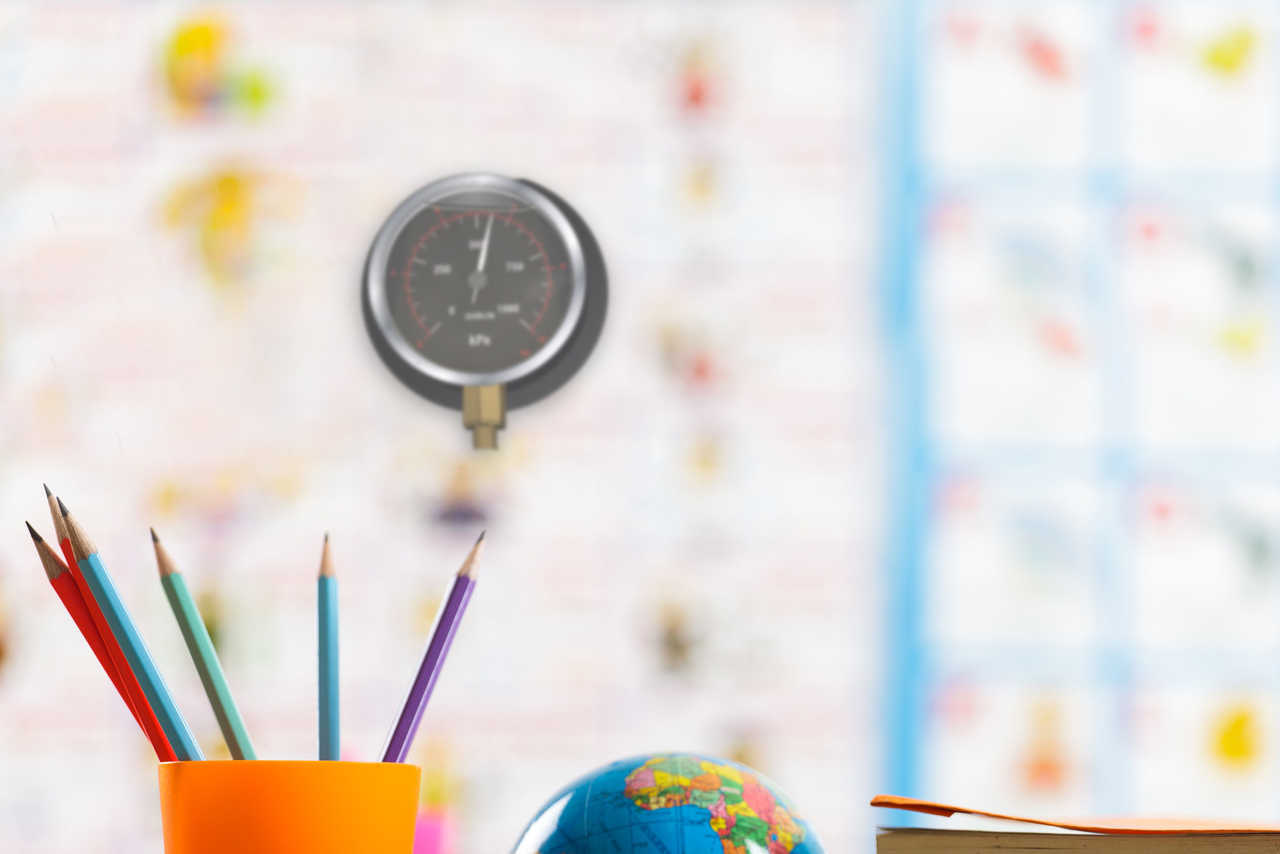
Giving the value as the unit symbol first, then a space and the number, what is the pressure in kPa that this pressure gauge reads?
kPa 550
